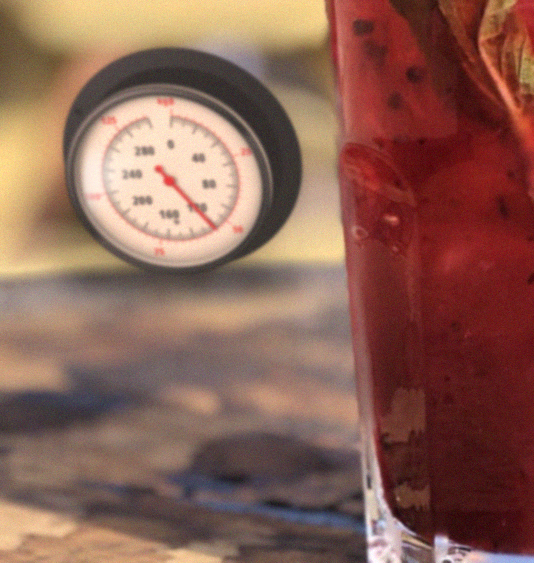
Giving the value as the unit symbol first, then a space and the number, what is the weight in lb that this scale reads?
lb 120
